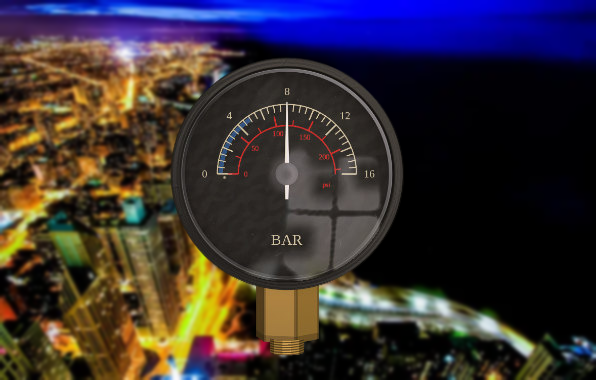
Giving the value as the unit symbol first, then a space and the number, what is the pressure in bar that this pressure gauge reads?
bar 8
